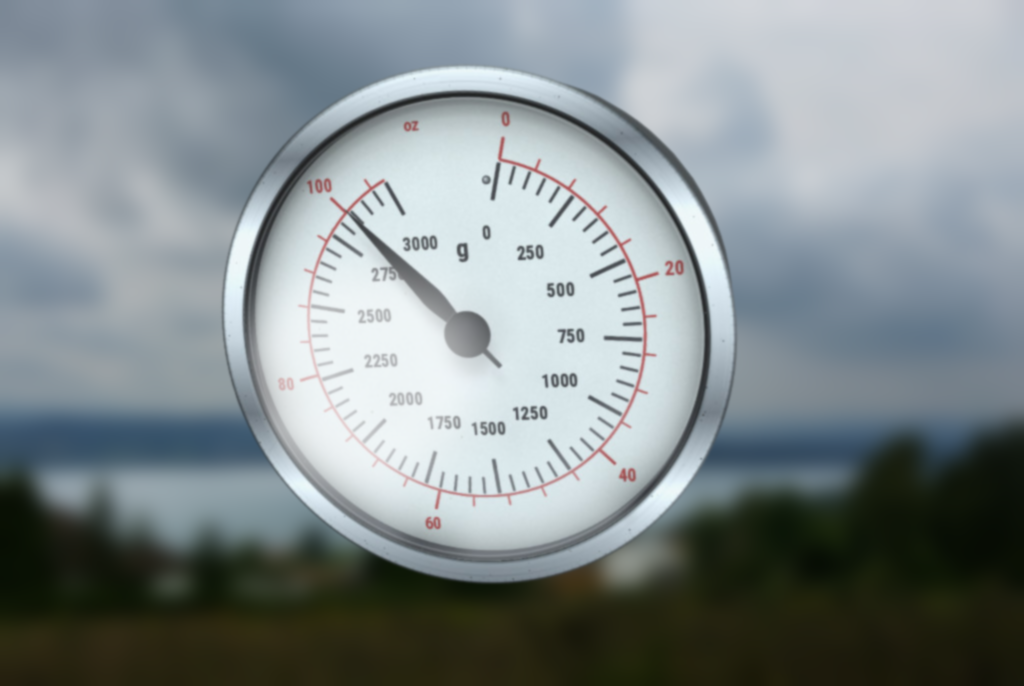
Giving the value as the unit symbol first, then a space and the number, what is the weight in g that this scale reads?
g 2850
